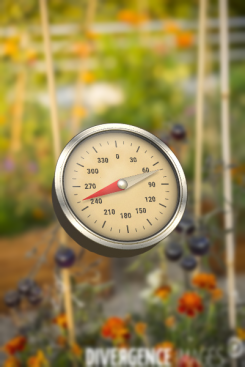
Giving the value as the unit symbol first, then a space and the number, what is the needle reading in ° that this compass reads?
° 250
